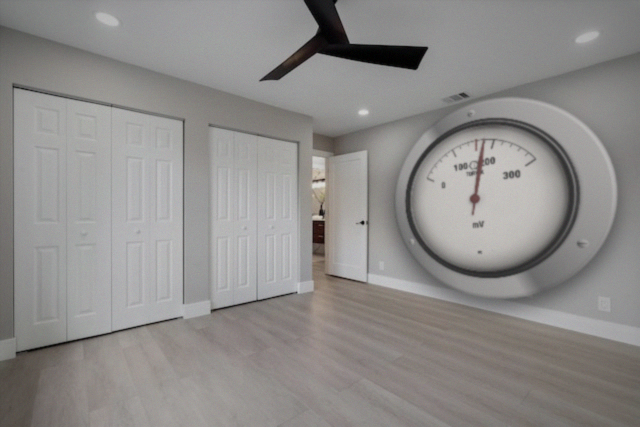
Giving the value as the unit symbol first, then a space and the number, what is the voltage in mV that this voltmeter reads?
mV 180
